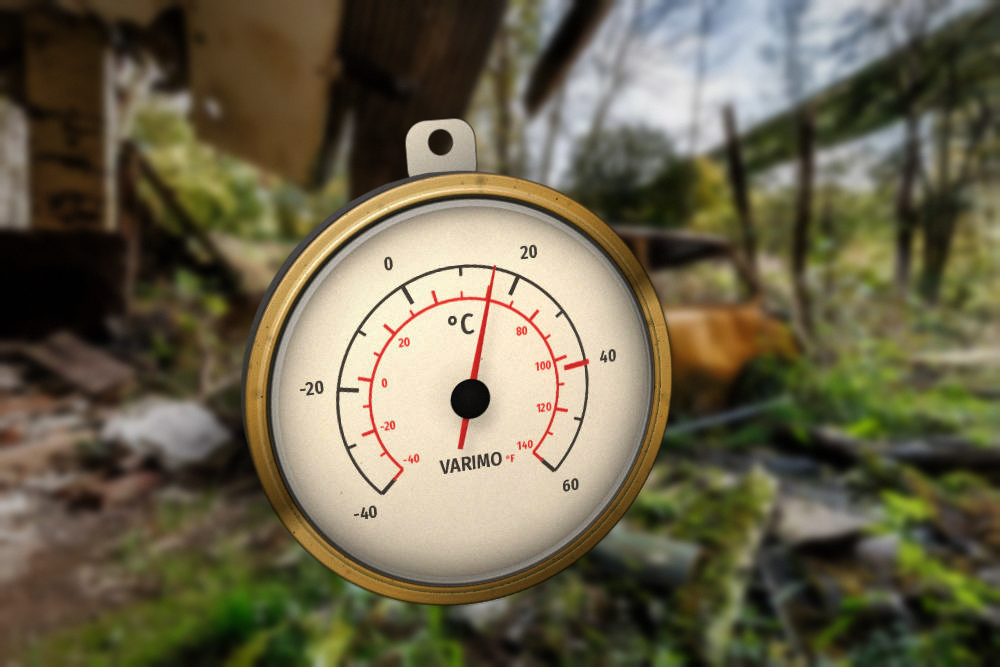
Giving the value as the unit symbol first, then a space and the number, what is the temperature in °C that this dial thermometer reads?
°C 15
